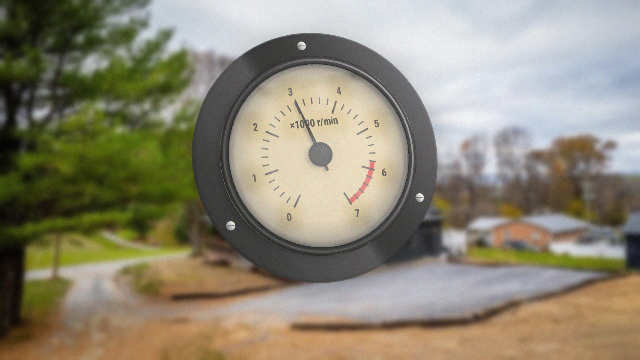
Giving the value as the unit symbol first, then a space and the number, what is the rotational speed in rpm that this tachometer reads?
rpm 3000
